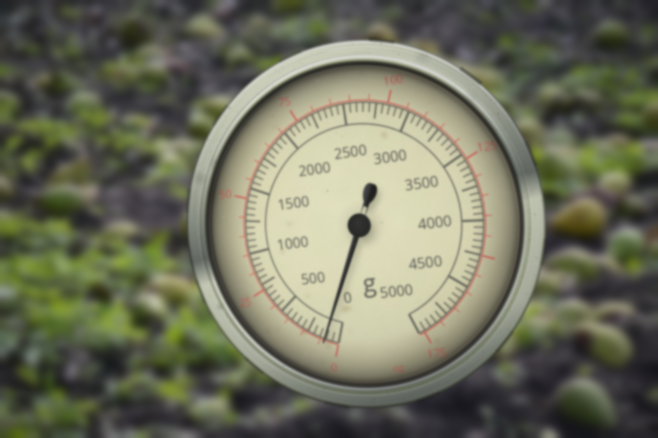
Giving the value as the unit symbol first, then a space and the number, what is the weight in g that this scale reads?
g 100
